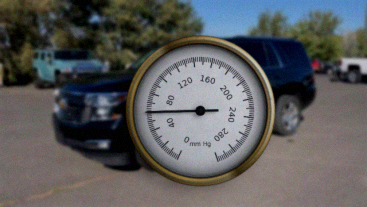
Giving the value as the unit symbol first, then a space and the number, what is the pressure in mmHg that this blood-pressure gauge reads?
mmHg 60
